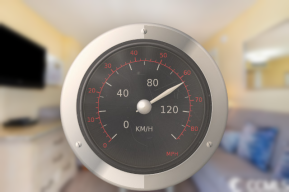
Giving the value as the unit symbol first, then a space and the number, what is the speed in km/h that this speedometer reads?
km/h 100
